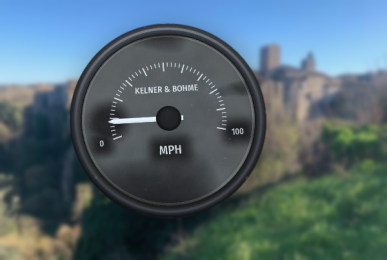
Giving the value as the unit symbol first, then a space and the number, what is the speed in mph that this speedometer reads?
mph 8
